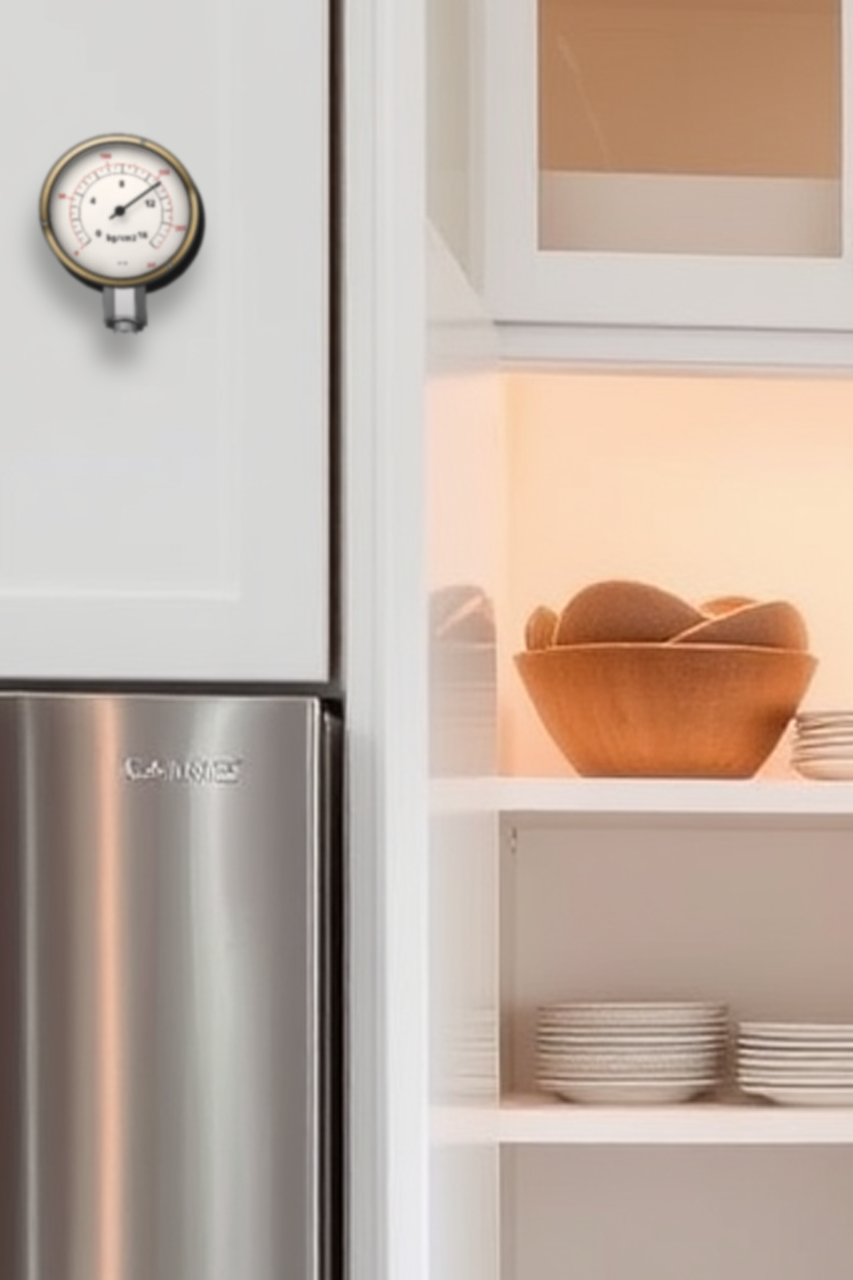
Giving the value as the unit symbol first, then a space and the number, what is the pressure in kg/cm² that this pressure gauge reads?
kg/cm² 11
